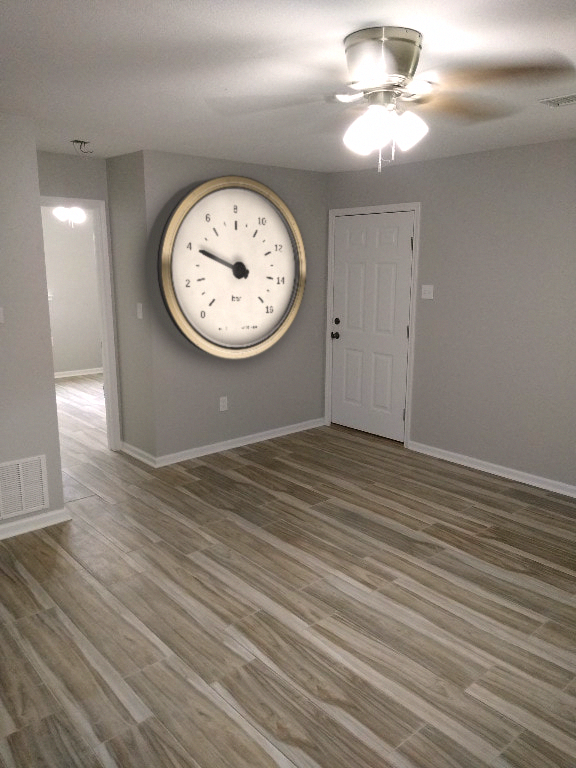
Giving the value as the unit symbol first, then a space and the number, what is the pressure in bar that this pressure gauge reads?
bar 4
